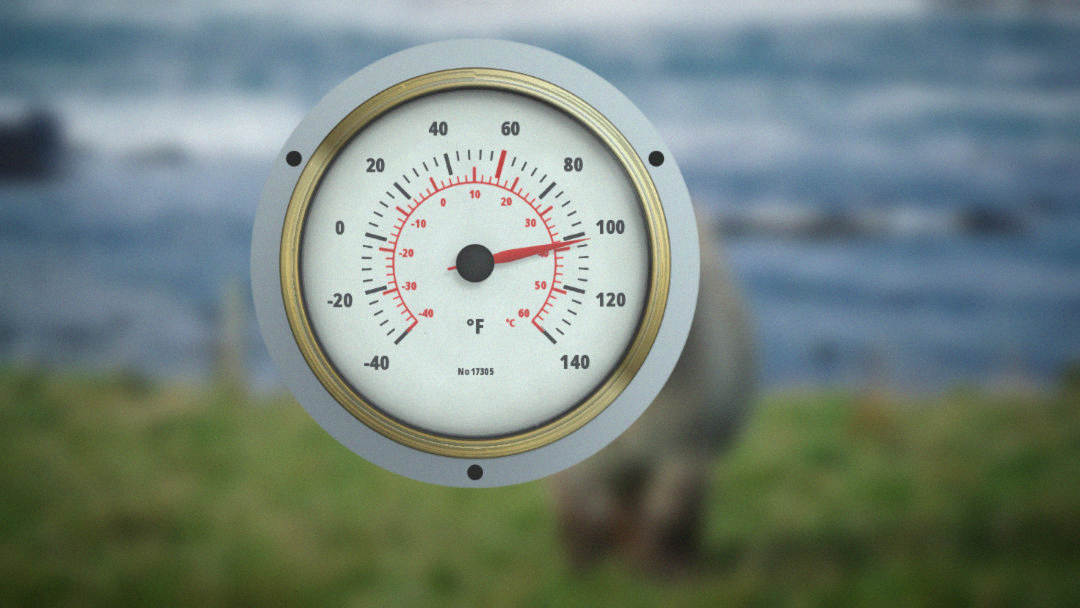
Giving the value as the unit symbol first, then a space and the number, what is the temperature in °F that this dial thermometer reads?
°F 102
